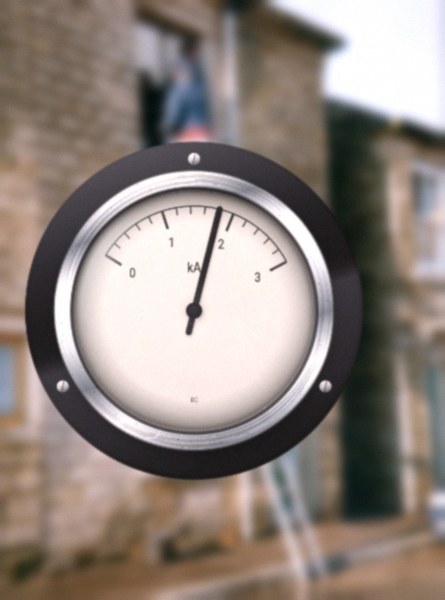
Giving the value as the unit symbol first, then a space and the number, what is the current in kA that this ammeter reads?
kA 1.8
